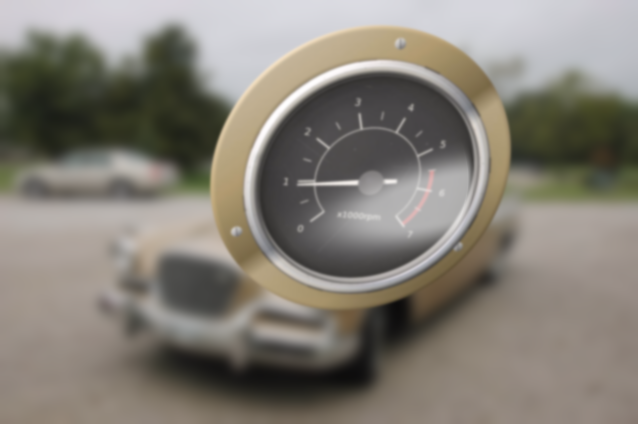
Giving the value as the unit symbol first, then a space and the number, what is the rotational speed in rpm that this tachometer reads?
rpm 1000
